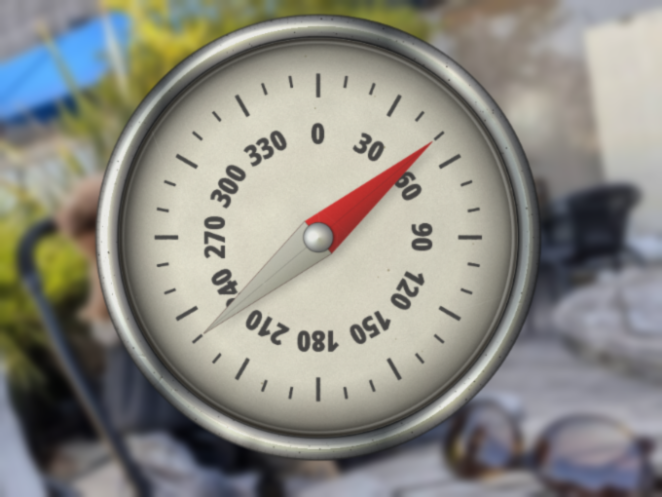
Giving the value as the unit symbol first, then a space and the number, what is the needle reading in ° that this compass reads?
° 50
